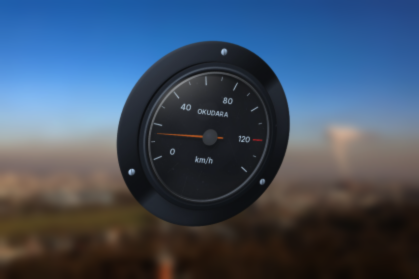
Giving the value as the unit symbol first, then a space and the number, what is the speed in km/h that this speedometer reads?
km/h 15
